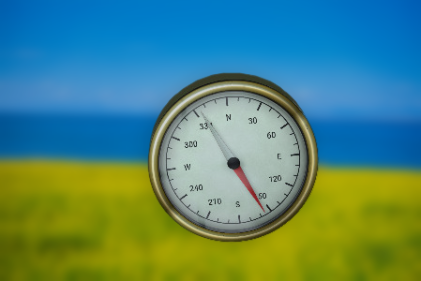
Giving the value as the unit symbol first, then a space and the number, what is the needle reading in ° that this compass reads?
° 155
